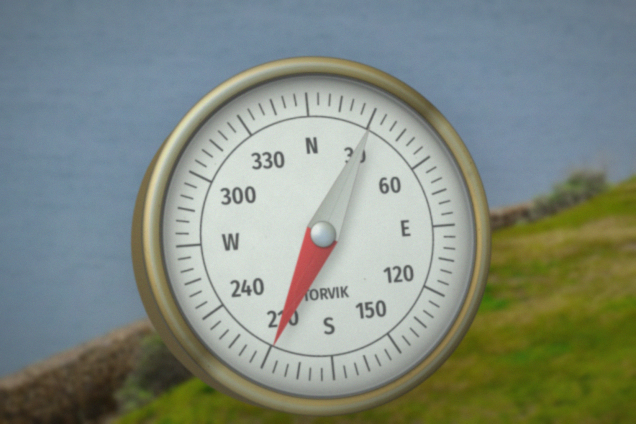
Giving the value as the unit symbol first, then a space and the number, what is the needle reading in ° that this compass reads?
° 210
